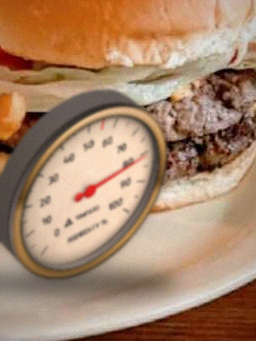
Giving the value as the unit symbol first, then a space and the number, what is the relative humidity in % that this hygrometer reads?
% 80
